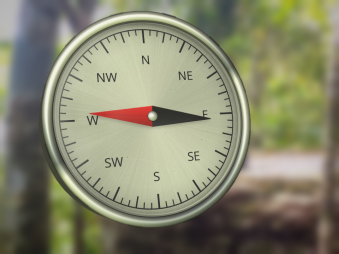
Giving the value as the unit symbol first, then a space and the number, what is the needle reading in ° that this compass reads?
° 275
